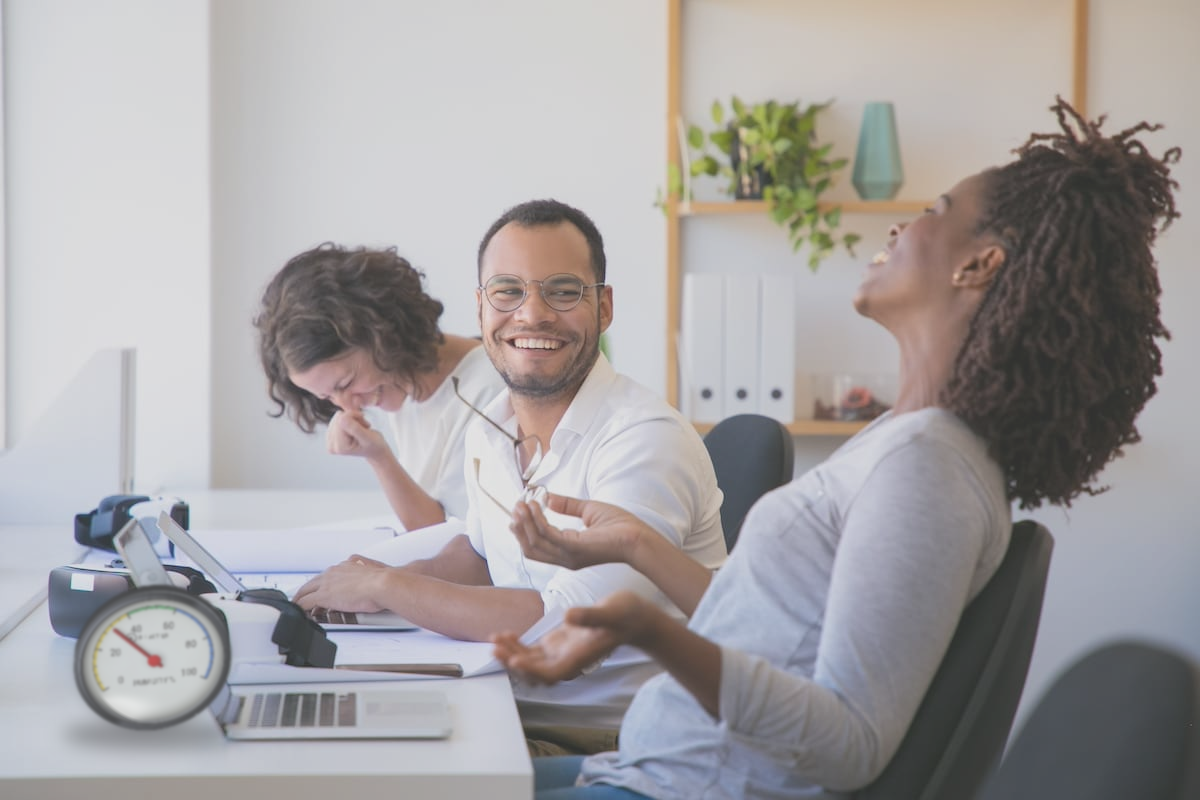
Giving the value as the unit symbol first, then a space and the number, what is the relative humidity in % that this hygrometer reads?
% 32
